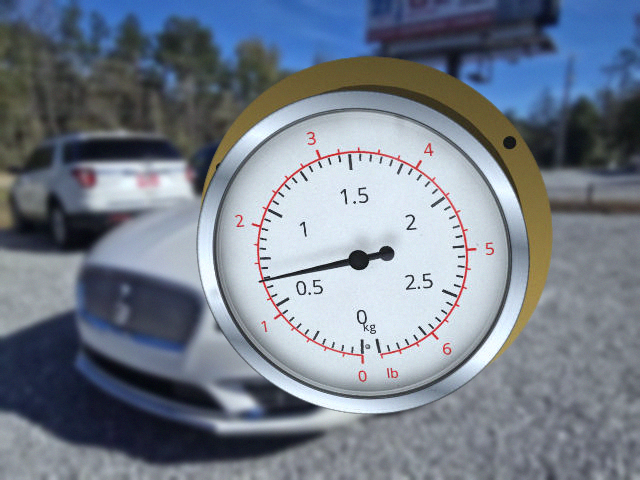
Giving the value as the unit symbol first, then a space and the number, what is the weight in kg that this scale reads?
kg 0.65
